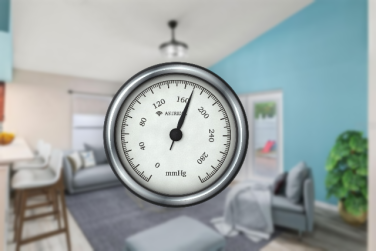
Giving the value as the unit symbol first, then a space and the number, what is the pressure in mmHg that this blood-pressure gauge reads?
mmHg 170
